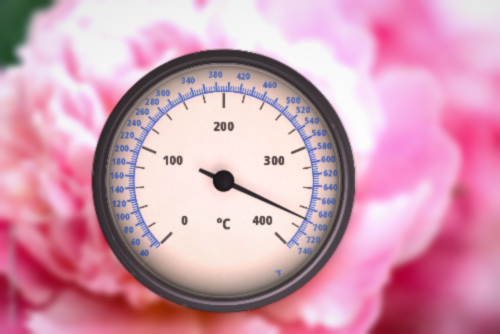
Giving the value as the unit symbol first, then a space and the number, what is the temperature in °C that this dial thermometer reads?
°C 370
